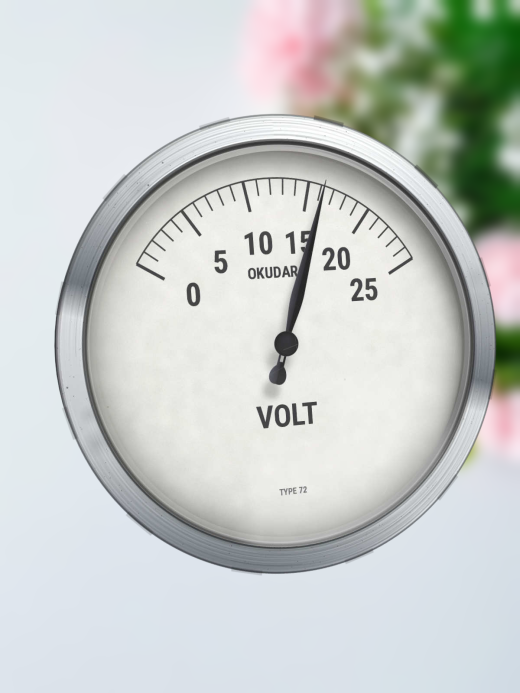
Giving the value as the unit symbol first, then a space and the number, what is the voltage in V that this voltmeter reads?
V 16
